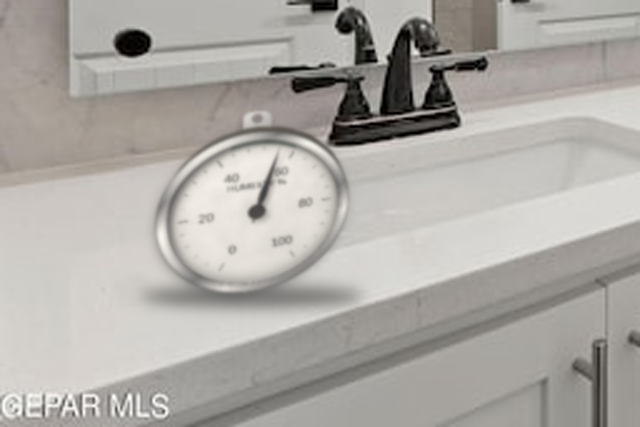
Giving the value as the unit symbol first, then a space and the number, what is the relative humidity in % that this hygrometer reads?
% 56
